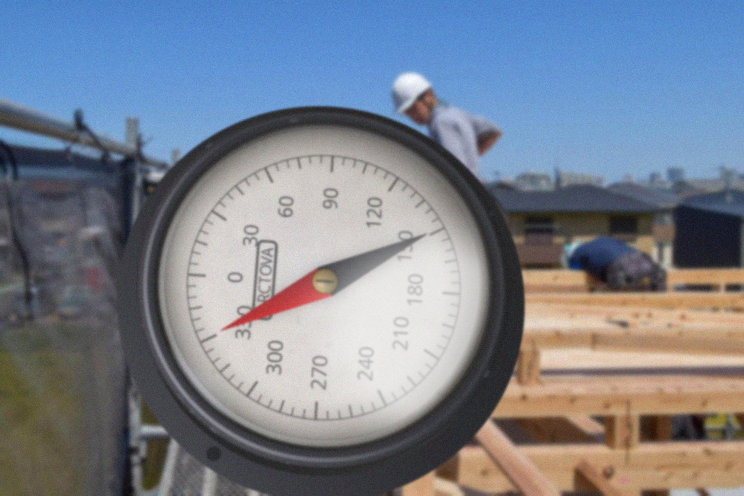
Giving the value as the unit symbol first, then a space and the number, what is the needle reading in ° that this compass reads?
° 330
